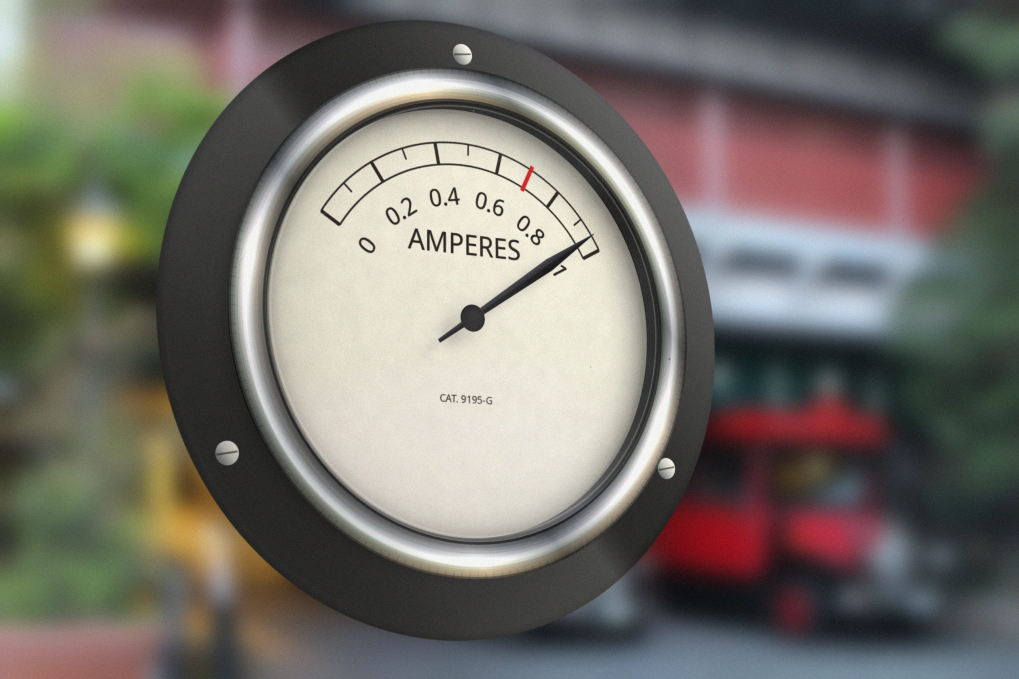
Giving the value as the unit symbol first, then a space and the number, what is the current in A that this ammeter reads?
A 0.95
